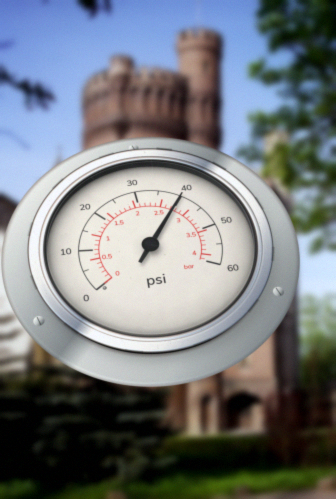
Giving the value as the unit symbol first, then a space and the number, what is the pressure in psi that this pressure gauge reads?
psi 40
